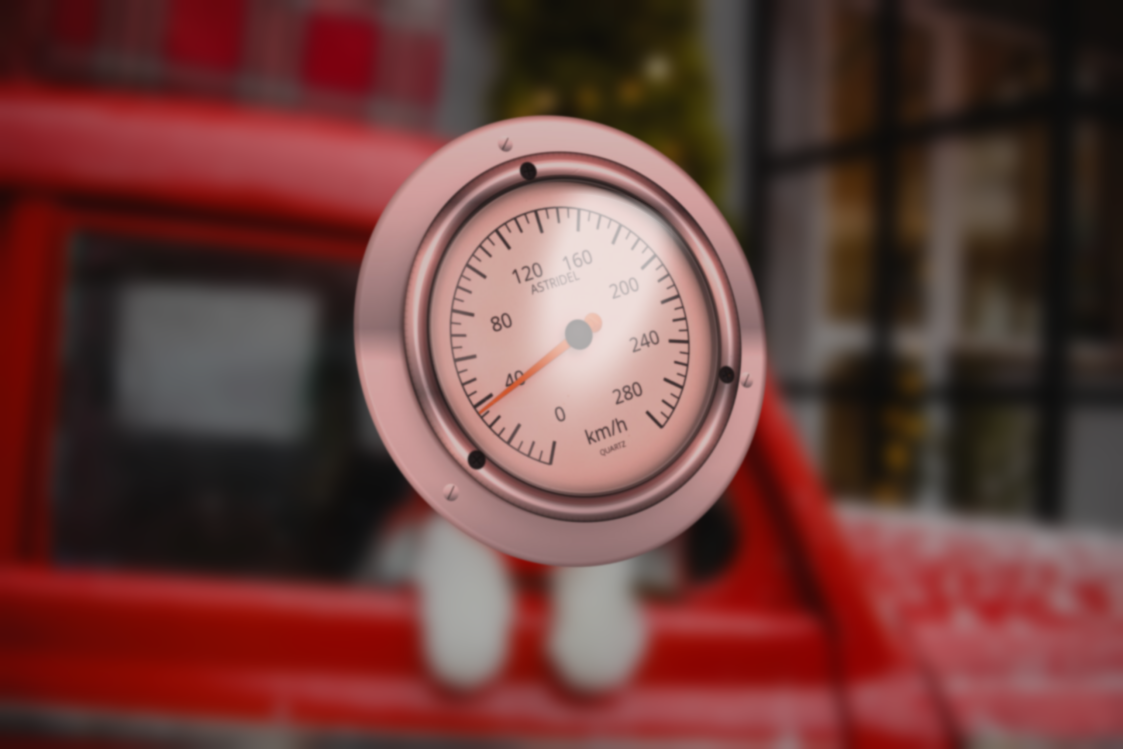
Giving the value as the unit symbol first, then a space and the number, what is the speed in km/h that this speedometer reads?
km/h 37.5
